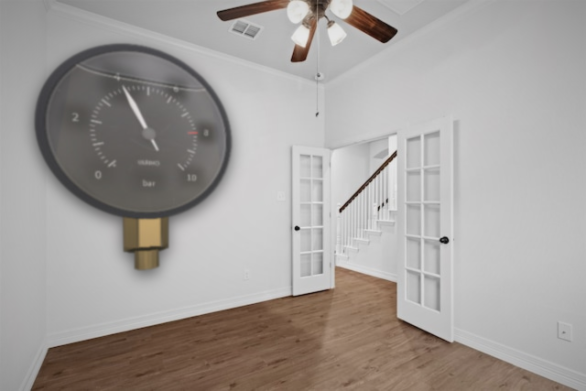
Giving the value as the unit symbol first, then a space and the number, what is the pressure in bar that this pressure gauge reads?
bar 4
